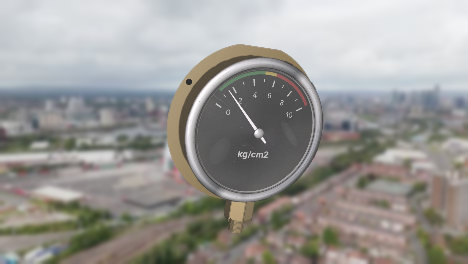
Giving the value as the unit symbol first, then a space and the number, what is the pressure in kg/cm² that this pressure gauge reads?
kg/cm² 1.5
